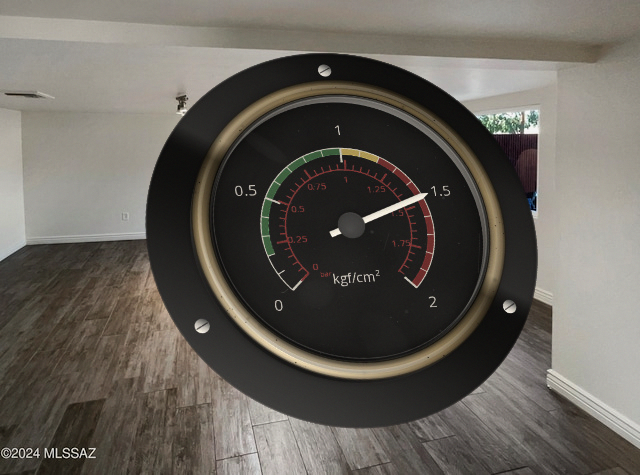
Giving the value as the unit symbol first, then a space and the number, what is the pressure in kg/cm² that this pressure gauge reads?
kg/cm² 1.5
